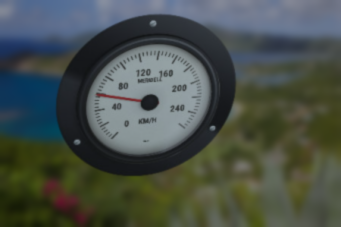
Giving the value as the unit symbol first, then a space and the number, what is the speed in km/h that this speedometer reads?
km/h 60
